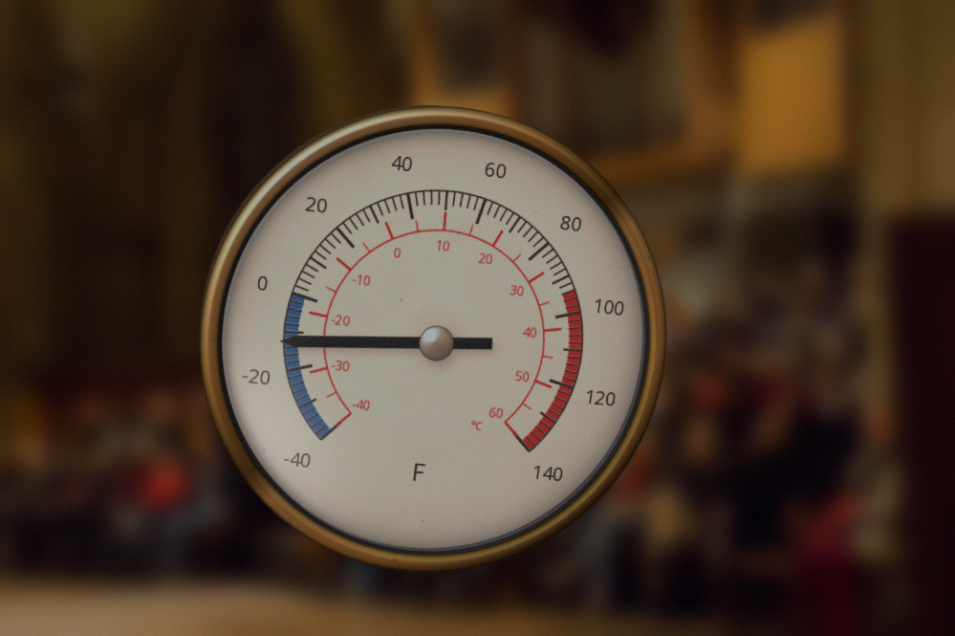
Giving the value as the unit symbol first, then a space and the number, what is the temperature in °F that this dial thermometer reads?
°F -12
